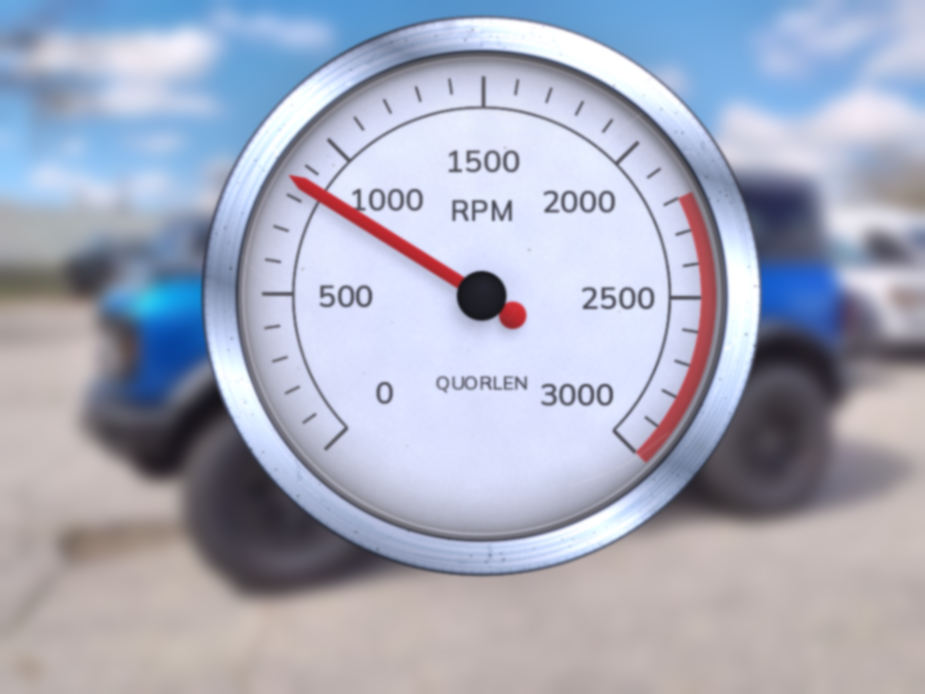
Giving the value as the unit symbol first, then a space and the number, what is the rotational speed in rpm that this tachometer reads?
rpm 850
